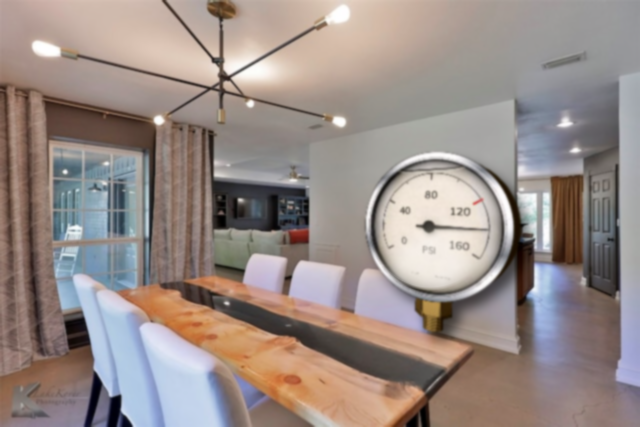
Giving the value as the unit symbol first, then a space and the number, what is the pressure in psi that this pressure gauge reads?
psi 140
